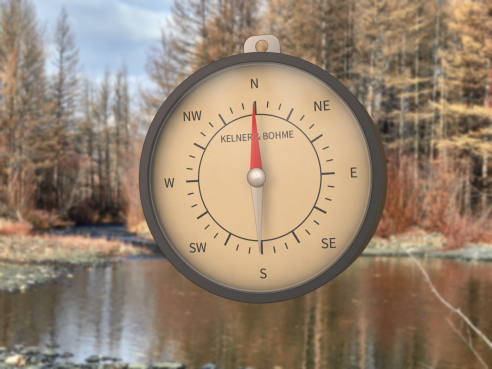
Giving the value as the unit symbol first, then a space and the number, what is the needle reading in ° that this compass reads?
° 0
